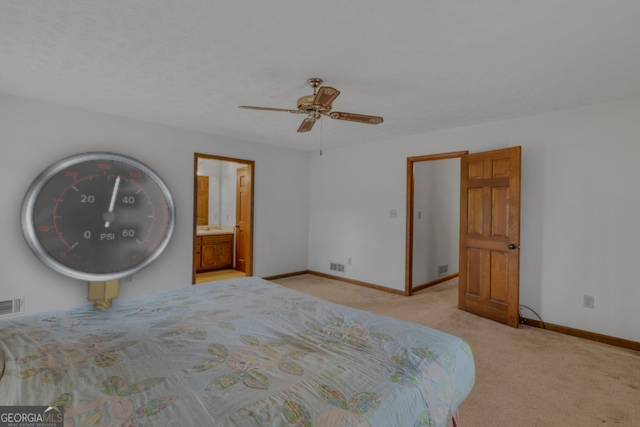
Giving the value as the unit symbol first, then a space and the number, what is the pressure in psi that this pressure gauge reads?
psi 32.5
